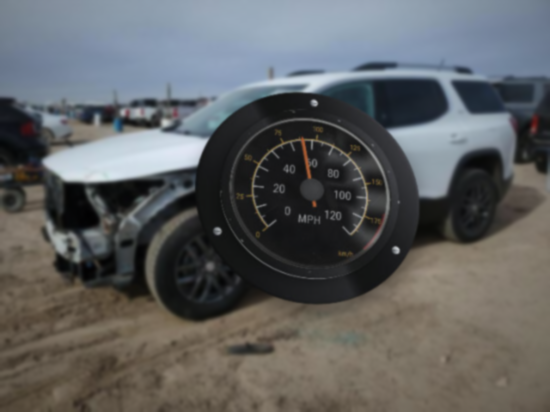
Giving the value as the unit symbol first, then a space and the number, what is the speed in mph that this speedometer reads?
mph 55
